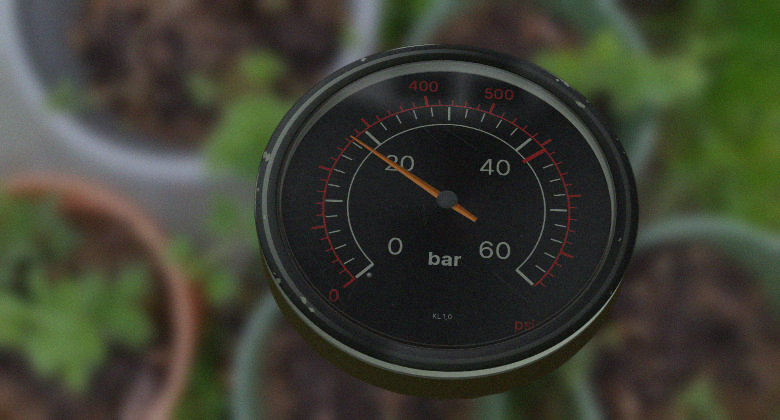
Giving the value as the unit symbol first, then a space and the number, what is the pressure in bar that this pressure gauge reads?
bar 18
